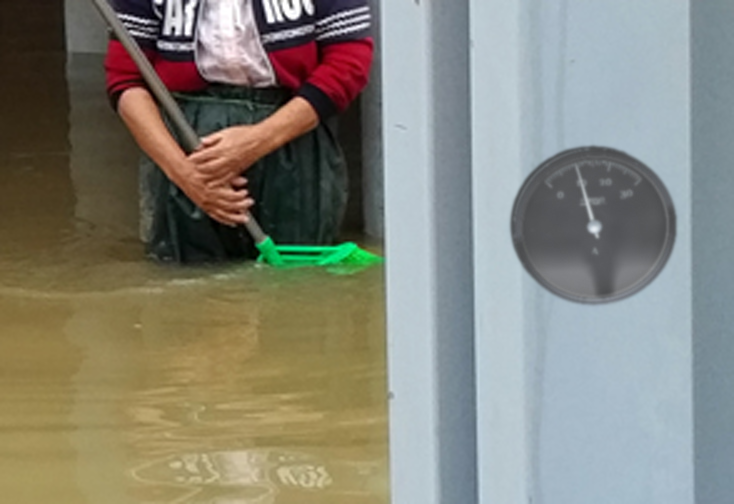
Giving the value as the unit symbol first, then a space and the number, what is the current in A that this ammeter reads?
A 10
